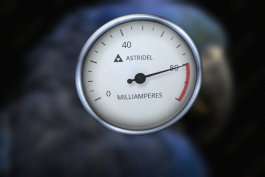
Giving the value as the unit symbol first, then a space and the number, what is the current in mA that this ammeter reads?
mA 80
